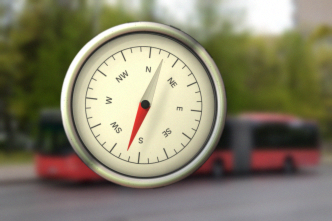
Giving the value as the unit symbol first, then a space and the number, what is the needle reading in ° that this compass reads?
° 195
